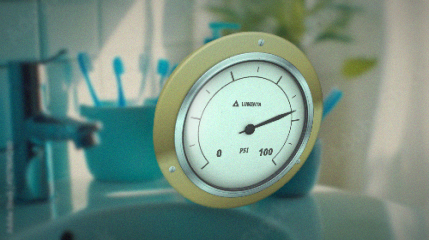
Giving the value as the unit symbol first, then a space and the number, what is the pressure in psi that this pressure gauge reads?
psi 75
